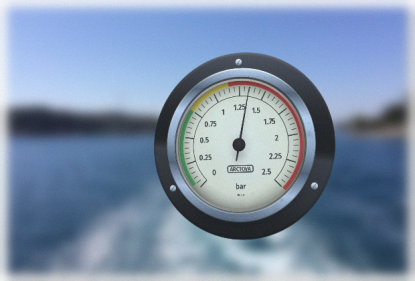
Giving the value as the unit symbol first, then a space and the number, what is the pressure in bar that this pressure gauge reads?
bar 1.35
